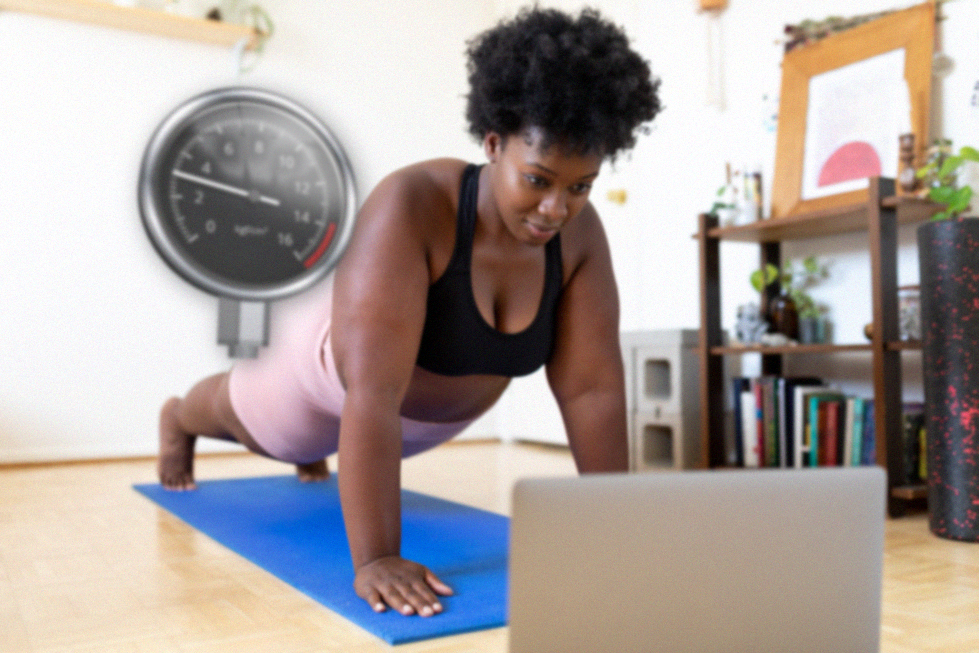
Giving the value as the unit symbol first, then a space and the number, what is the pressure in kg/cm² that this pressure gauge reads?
kg/cm² 3
